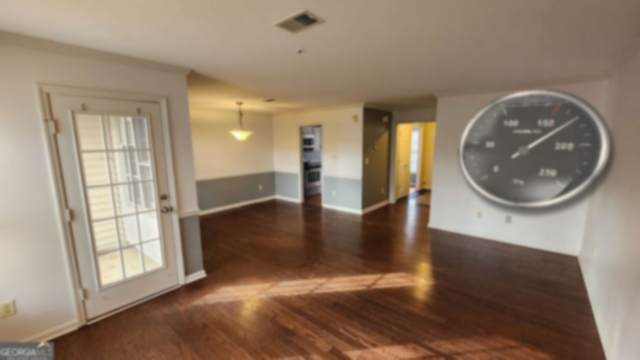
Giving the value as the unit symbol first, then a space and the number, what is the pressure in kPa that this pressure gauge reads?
kPa 170
